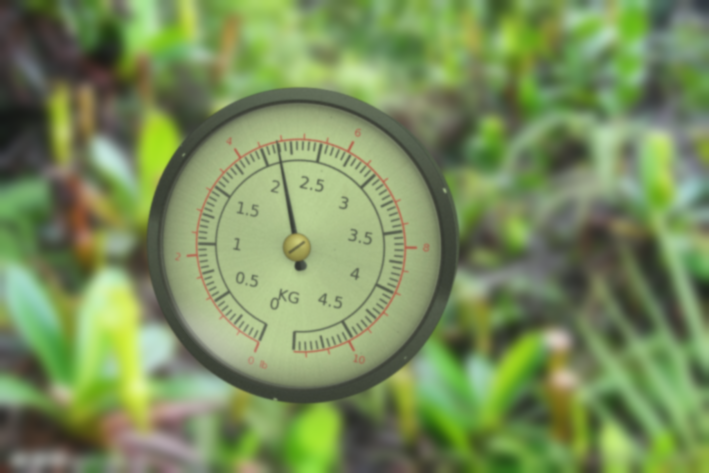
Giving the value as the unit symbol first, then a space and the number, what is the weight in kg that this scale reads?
kg 2.15
